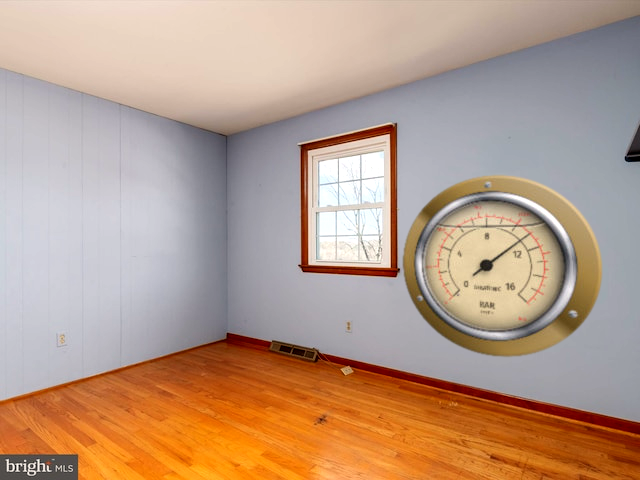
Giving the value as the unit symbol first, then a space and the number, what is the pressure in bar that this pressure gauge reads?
bar 11
